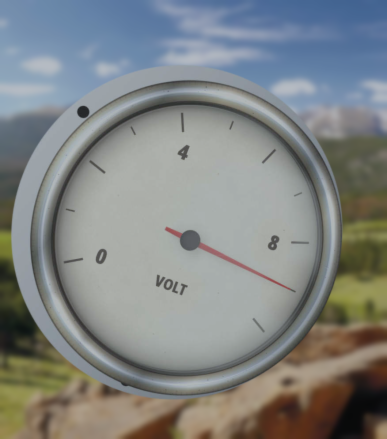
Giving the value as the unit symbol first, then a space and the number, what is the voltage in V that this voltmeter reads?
V 9
